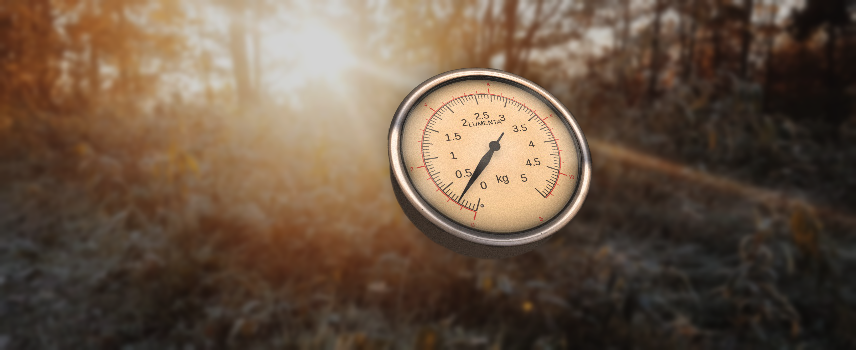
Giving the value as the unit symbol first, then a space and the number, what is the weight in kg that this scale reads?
kg 0.25
